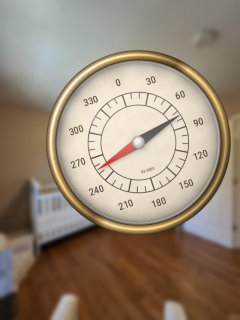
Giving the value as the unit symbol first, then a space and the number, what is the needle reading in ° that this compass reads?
° 255
